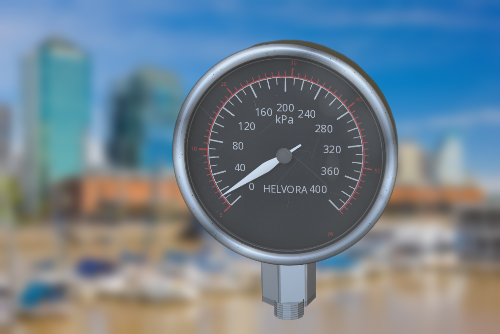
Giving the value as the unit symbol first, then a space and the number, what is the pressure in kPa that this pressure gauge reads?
kPa 15
